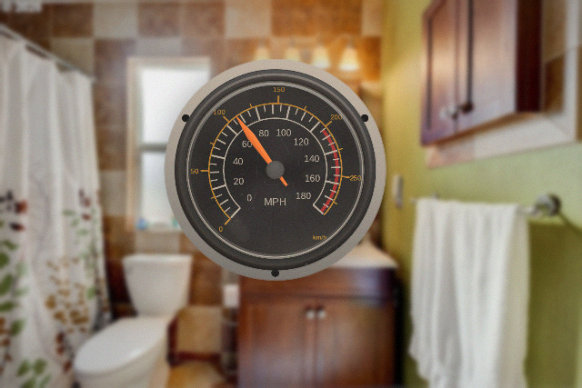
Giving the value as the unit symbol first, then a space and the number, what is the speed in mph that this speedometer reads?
mph 67.5
